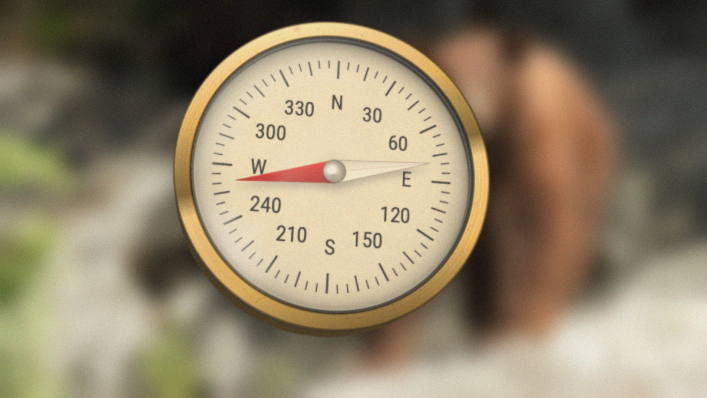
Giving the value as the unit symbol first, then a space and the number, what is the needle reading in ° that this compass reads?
° 260
